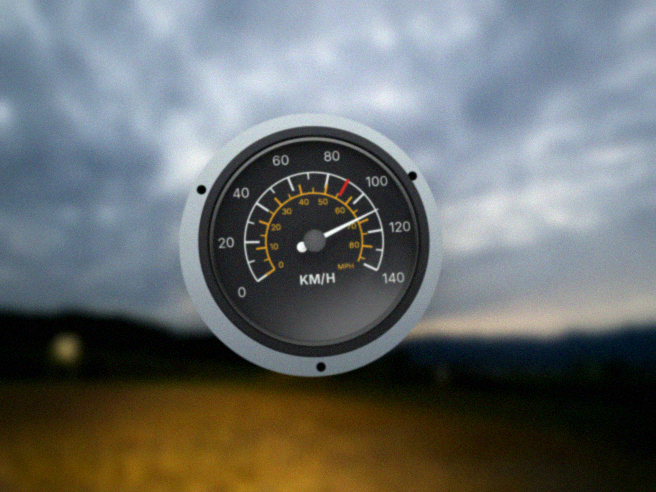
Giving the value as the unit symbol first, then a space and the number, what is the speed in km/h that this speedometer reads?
km/h 110
